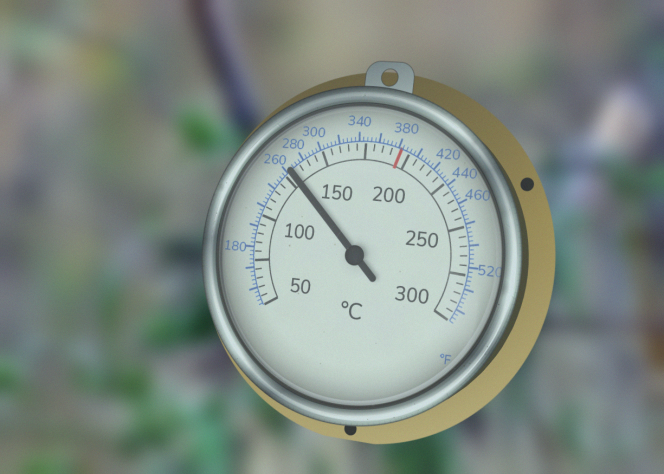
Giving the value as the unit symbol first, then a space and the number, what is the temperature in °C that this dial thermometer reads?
°C 130
